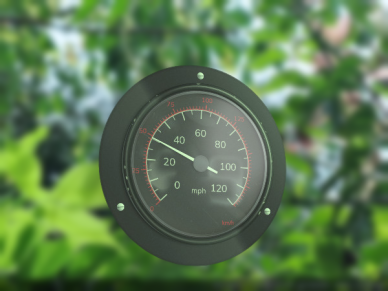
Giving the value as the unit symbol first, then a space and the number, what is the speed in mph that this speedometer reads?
mph 30
